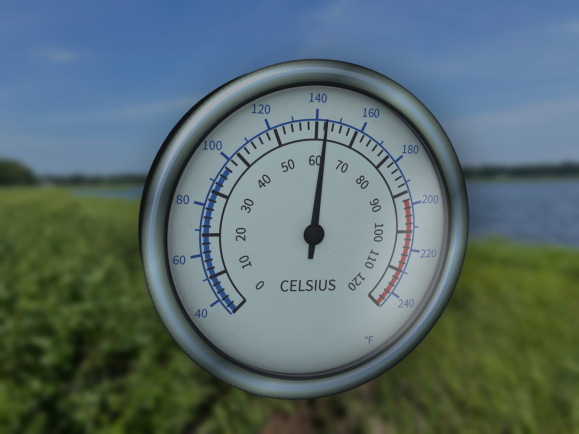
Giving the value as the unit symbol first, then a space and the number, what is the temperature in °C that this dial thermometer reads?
°C 62
